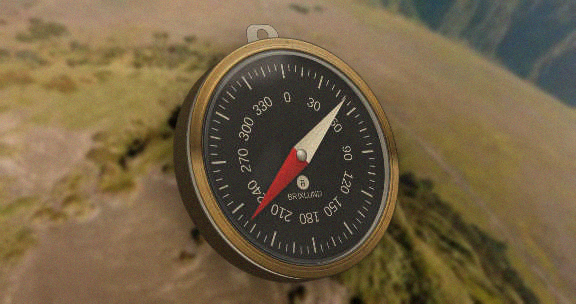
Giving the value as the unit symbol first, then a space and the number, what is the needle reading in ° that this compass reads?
° 230
